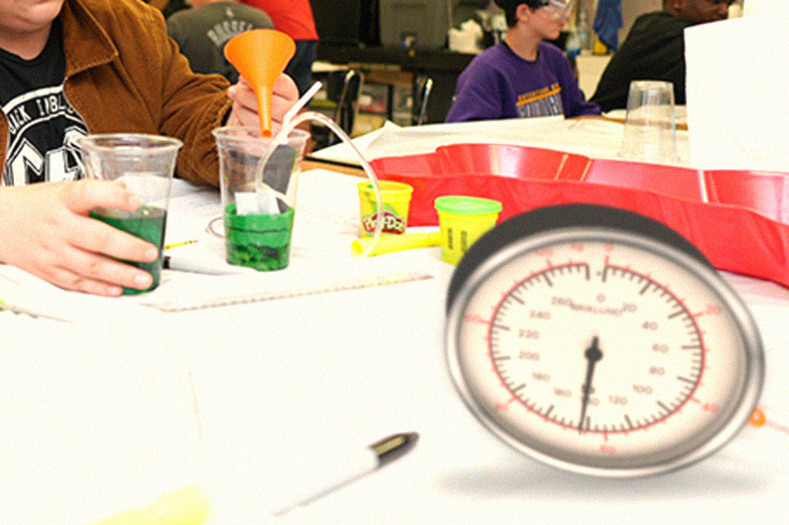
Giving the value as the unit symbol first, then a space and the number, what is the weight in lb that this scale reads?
lb 144
